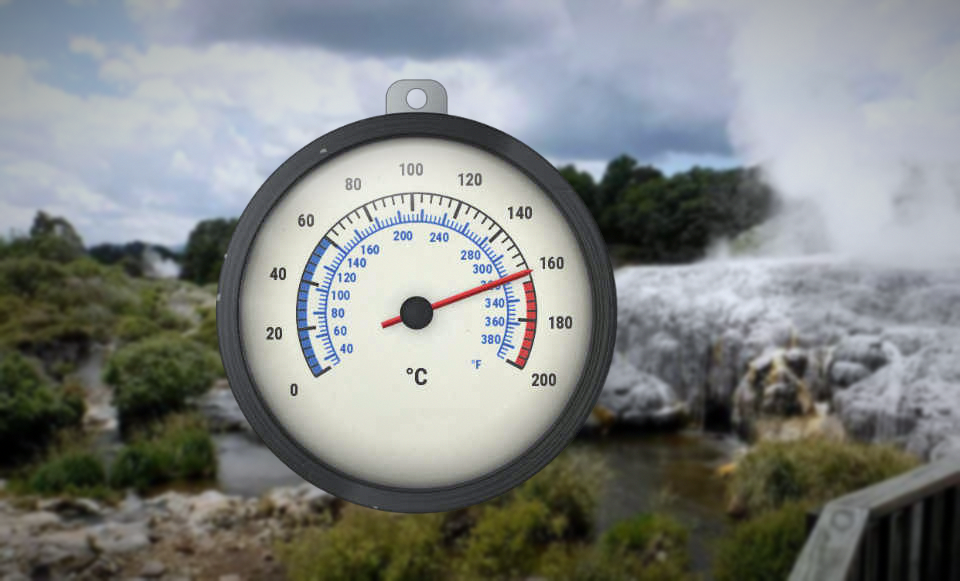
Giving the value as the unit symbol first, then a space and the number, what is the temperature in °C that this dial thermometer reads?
°C 160
